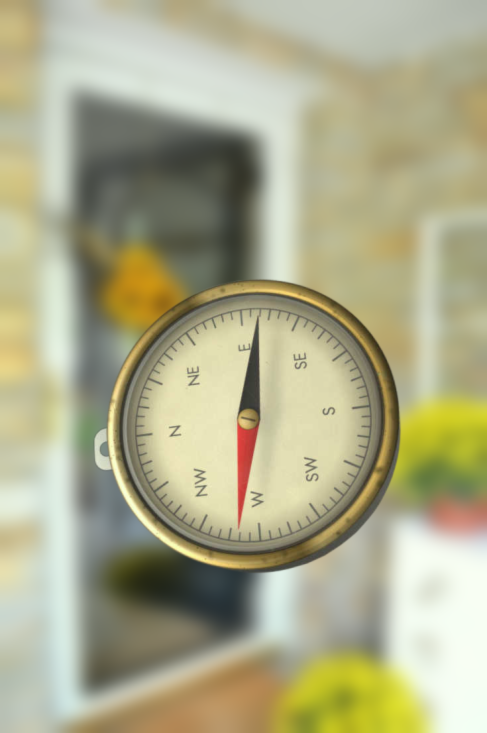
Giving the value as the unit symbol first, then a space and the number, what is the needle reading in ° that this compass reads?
° 280
